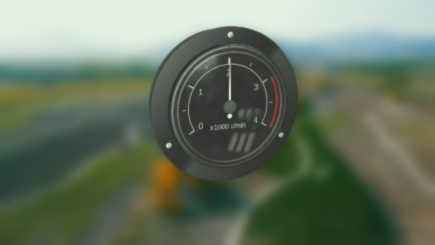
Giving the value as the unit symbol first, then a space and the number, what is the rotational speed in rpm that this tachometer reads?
rpm 2000
